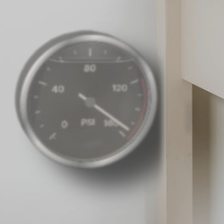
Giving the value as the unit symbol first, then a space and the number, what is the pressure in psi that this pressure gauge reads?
psi 155
